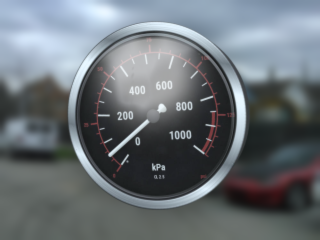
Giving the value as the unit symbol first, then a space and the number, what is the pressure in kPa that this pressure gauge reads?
kPa 50
